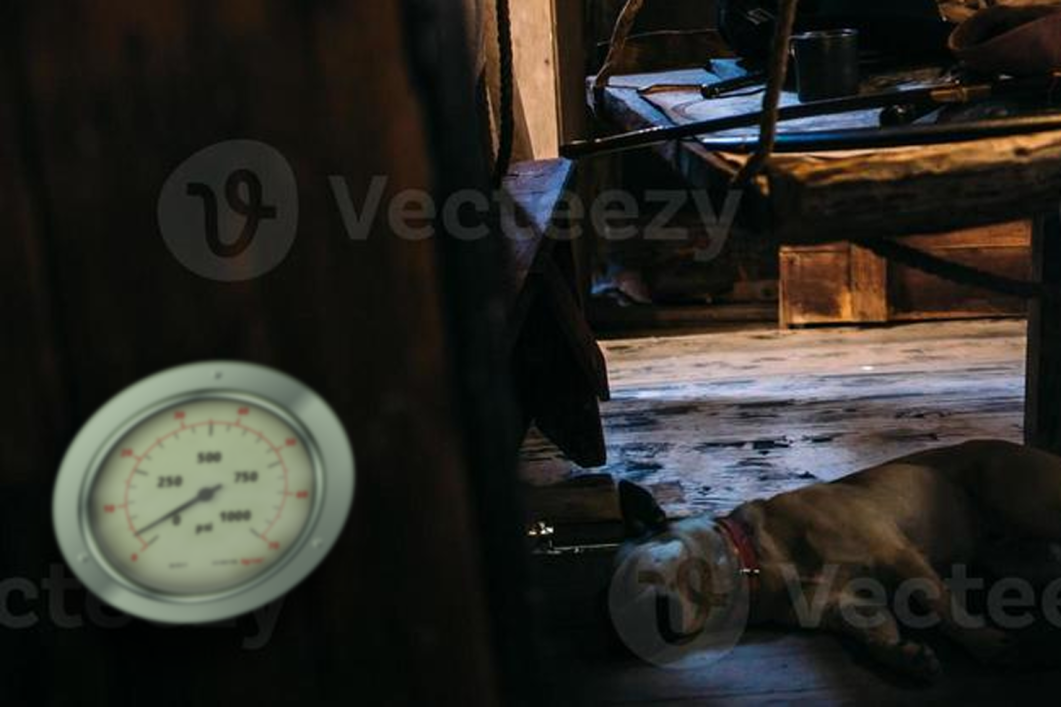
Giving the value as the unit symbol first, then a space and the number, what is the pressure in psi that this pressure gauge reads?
psi 50
